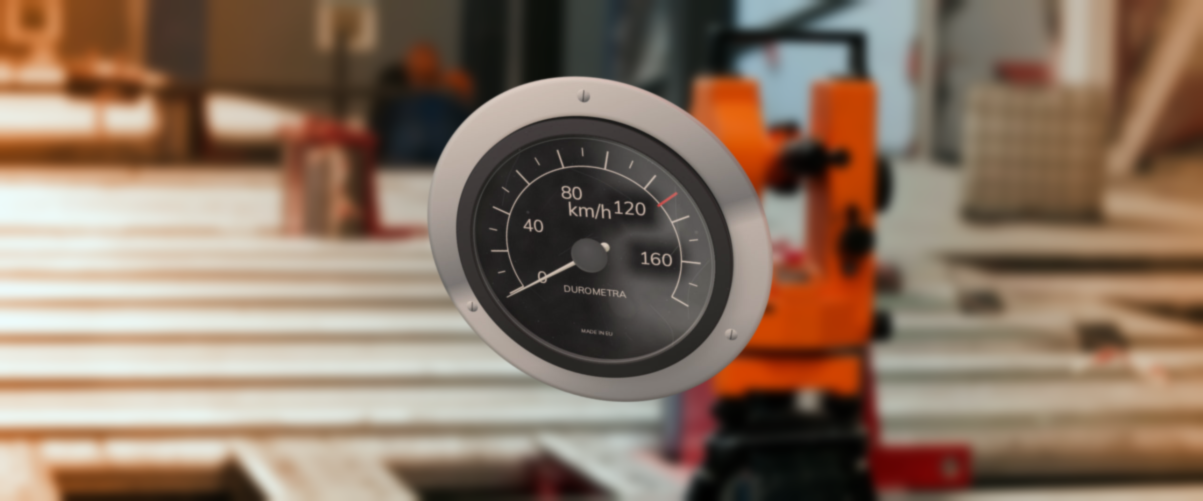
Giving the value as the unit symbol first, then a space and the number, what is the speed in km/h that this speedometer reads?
km/h 0
